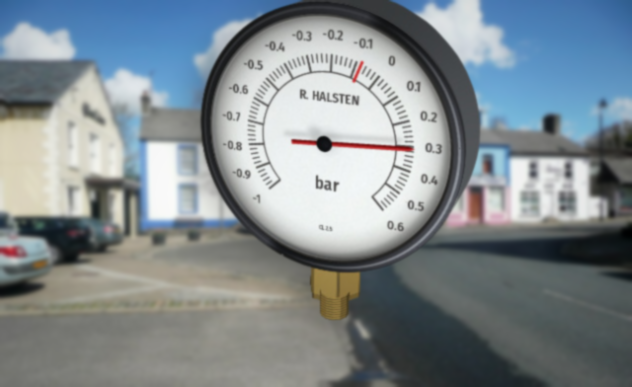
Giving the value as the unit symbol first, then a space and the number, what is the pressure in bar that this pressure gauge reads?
bar 0.3
